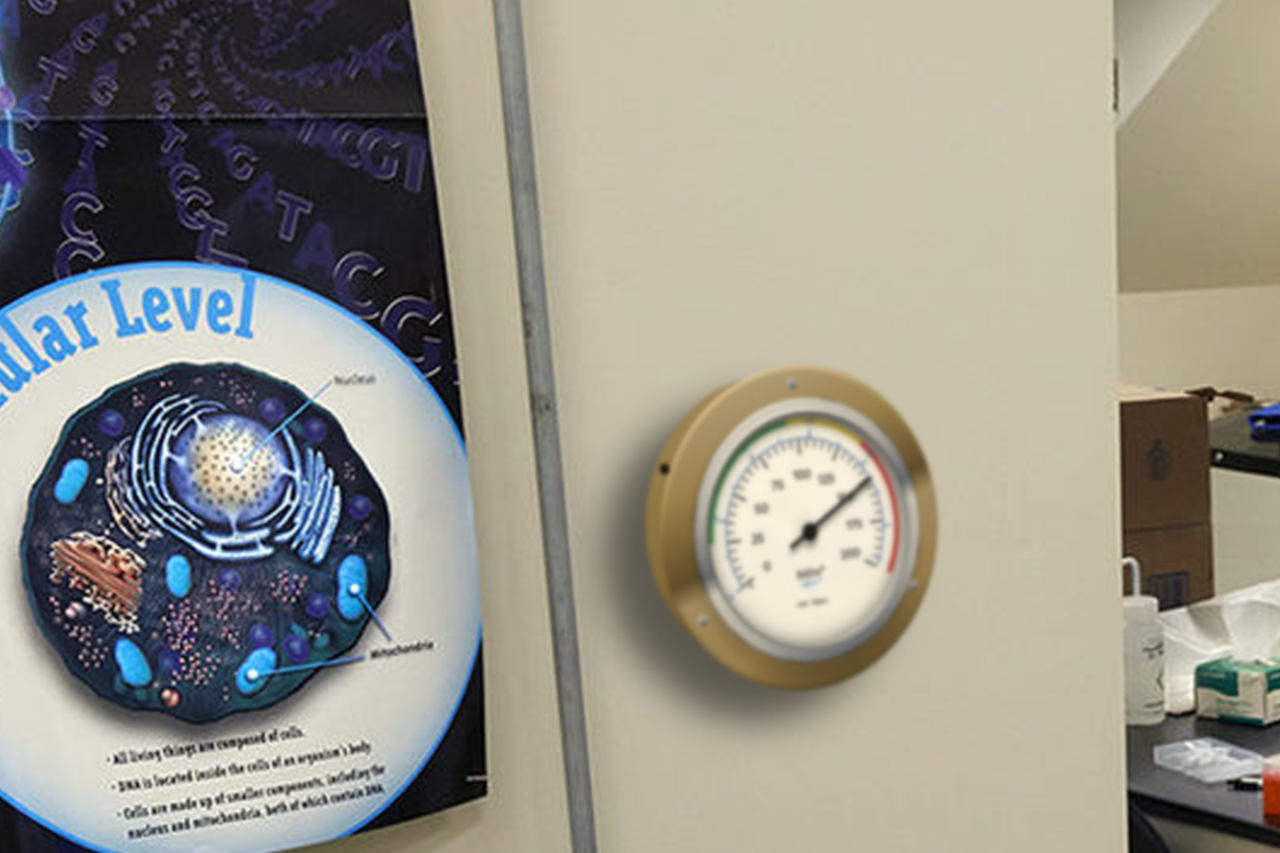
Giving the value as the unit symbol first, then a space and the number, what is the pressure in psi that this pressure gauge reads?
psi 150
